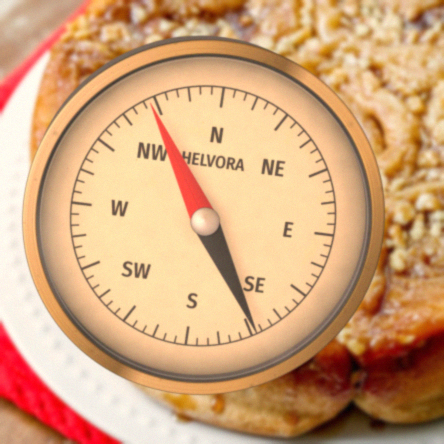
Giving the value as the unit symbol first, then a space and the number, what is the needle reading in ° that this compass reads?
° 327.5
